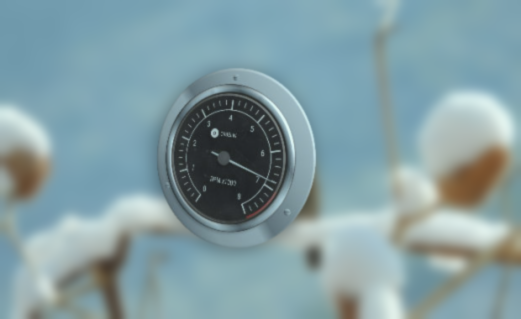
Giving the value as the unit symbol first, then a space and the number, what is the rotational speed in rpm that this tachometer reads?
rpm 6800
